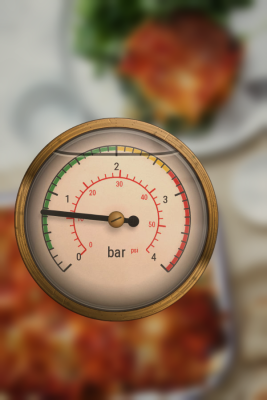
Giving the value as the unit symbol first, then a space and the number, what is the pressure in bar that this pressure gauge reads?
bar 0.75
